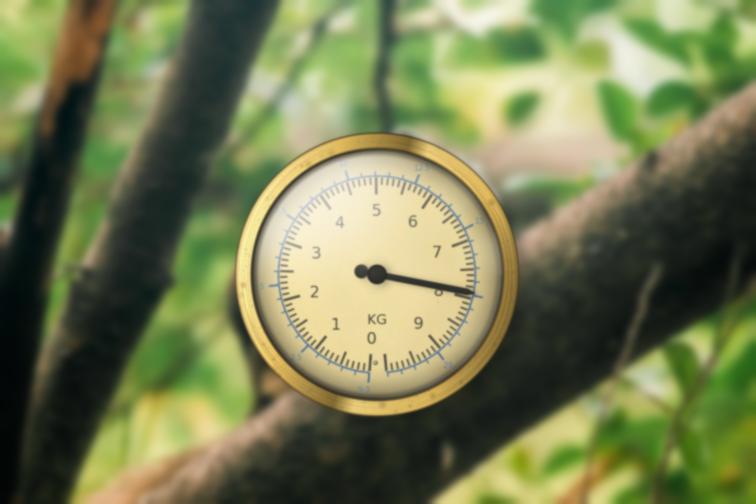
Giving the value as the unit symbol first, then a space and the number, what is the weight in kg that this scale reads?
kg 7.9
